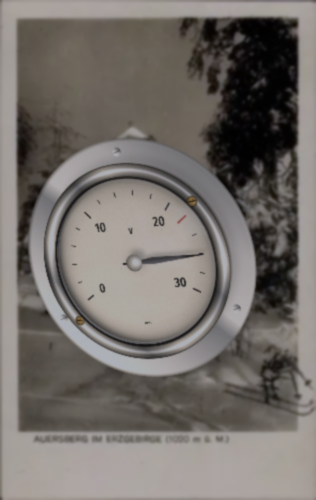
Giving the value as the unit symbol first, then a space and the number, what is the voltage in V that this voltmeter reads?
V 26
